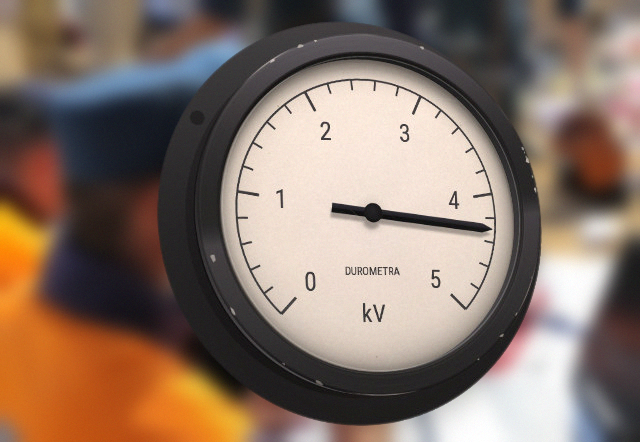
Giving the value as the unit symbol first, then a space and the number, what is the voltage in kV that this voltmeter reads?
kV 4.3
